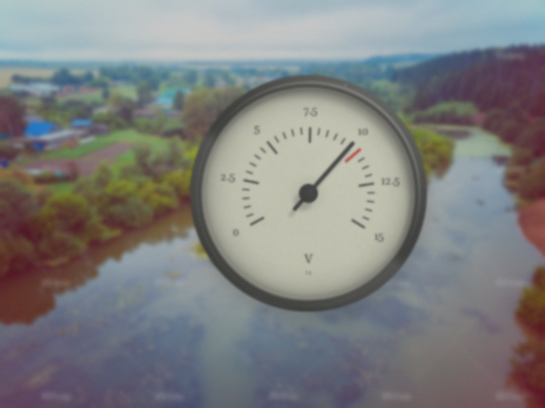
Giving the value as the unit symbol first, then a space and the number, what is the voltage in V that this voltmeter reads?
V 10
